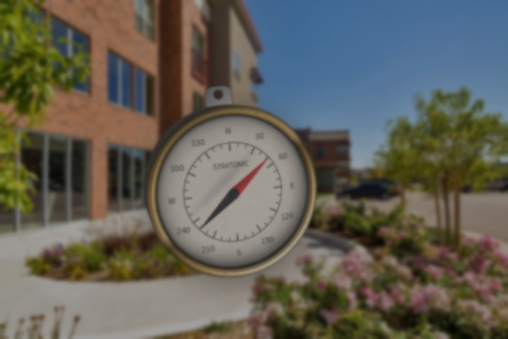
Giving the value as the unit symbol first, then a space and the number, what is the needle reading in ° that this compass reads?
° 50
